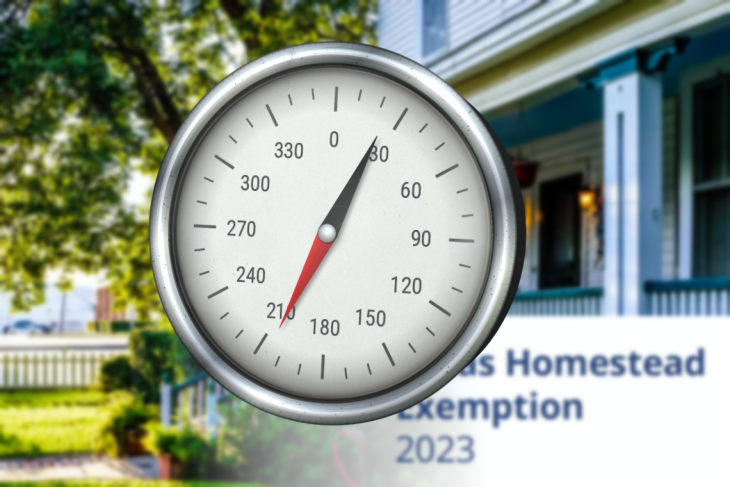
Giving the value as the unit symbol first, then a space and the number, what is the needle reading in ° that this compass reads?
° 205
